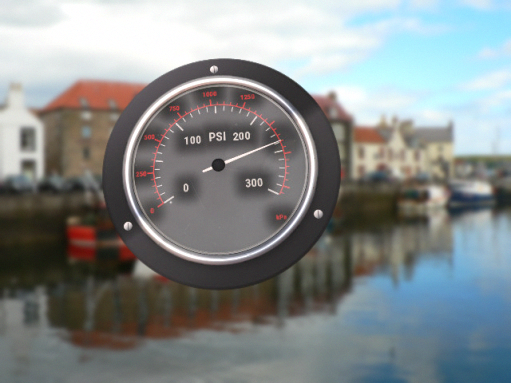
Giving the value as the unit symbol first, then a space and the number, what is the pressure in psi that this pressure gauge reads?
psi 240
